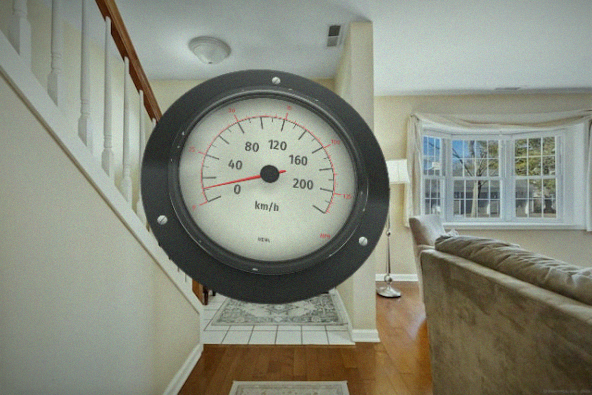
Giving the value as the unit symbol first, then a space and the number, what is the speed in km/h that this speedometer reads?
km/h 10
